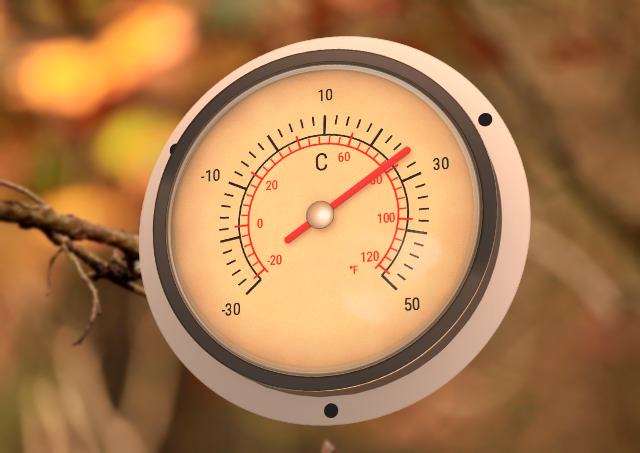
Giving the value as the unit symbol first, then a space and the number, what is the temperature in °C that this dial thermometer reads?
°C 26
